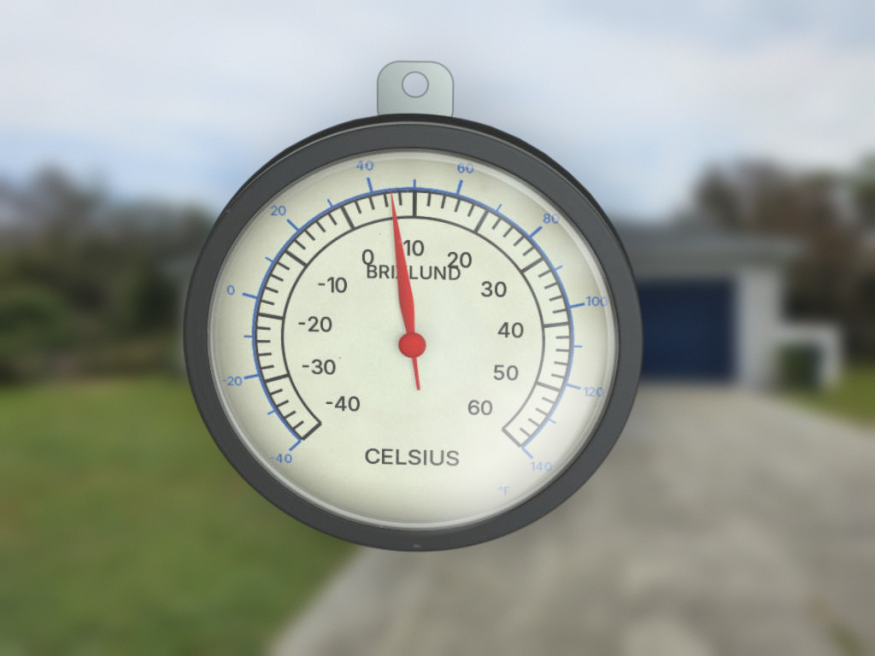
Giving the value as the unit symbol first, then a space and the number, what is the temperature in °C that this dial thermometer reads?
°C 7
